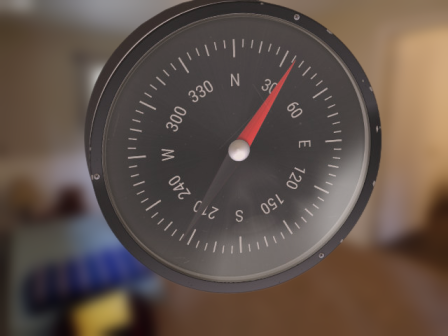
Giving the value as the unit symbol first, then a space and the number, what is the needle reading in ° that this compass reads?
° 35
